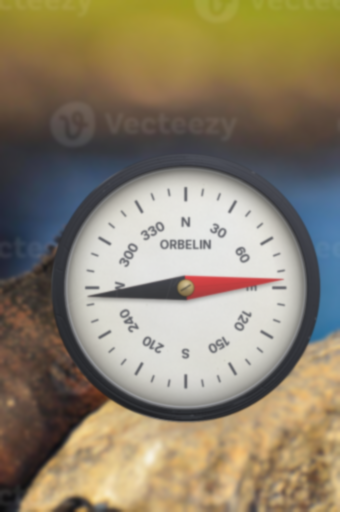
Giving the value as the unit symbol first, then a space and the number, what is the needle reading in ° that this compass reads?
° 85
